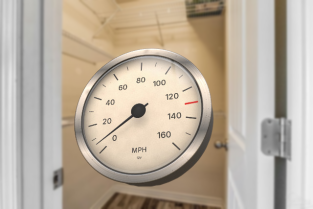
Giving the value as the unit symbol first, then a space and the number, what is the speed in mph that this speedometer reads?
mph 5
